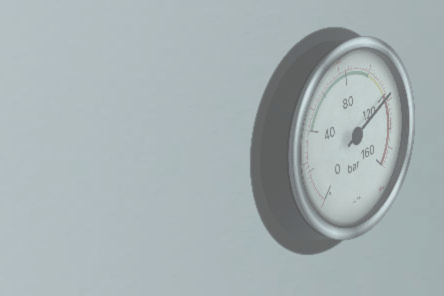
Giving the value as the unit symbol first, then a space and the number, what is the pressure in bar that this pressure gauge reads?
bar 120
